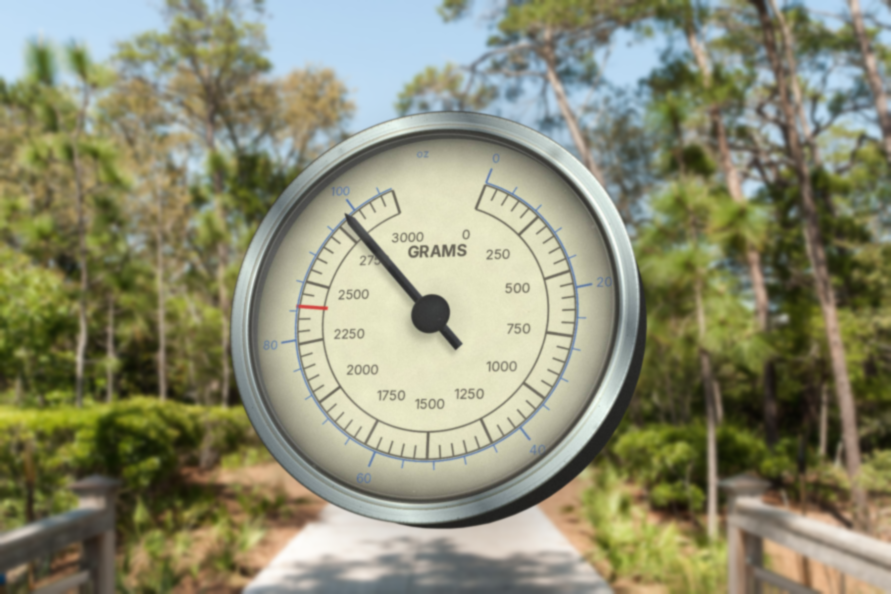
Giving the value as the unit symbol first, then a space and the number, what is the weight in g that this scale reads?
g 2800
